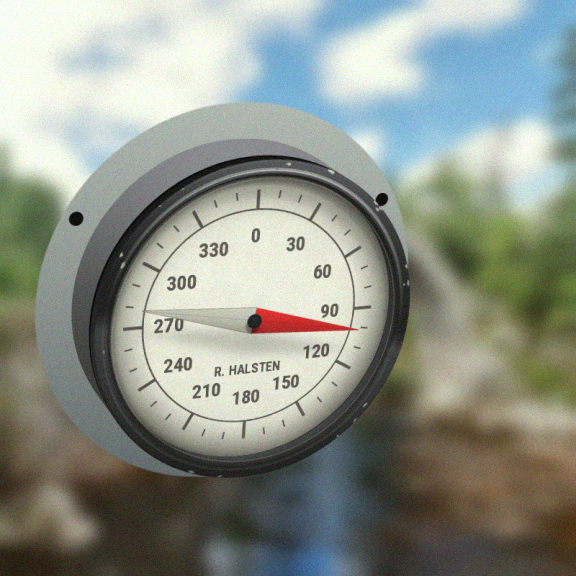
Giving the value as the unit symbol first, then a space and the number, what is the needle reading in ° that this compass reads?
° 100
